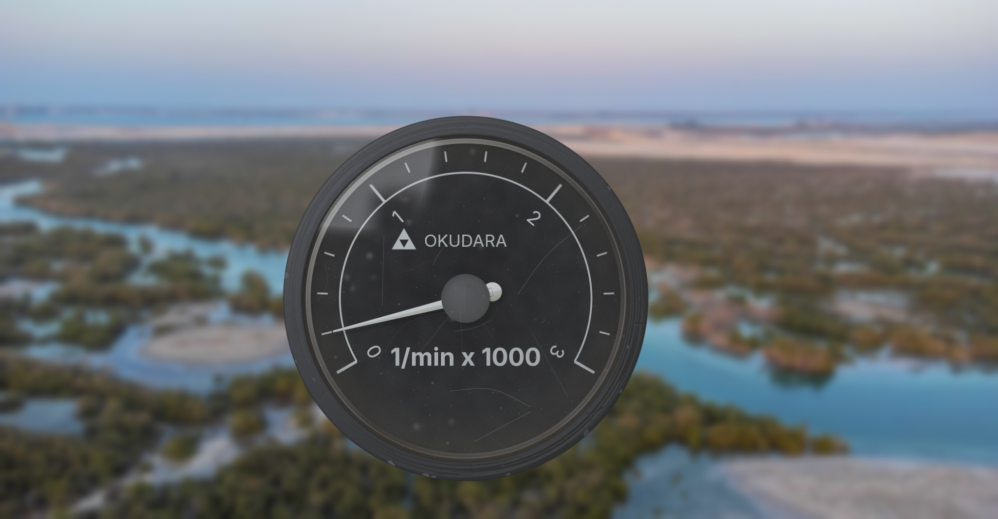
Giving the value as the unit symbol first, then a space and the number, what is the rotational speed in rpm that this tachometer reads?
rpm 200
